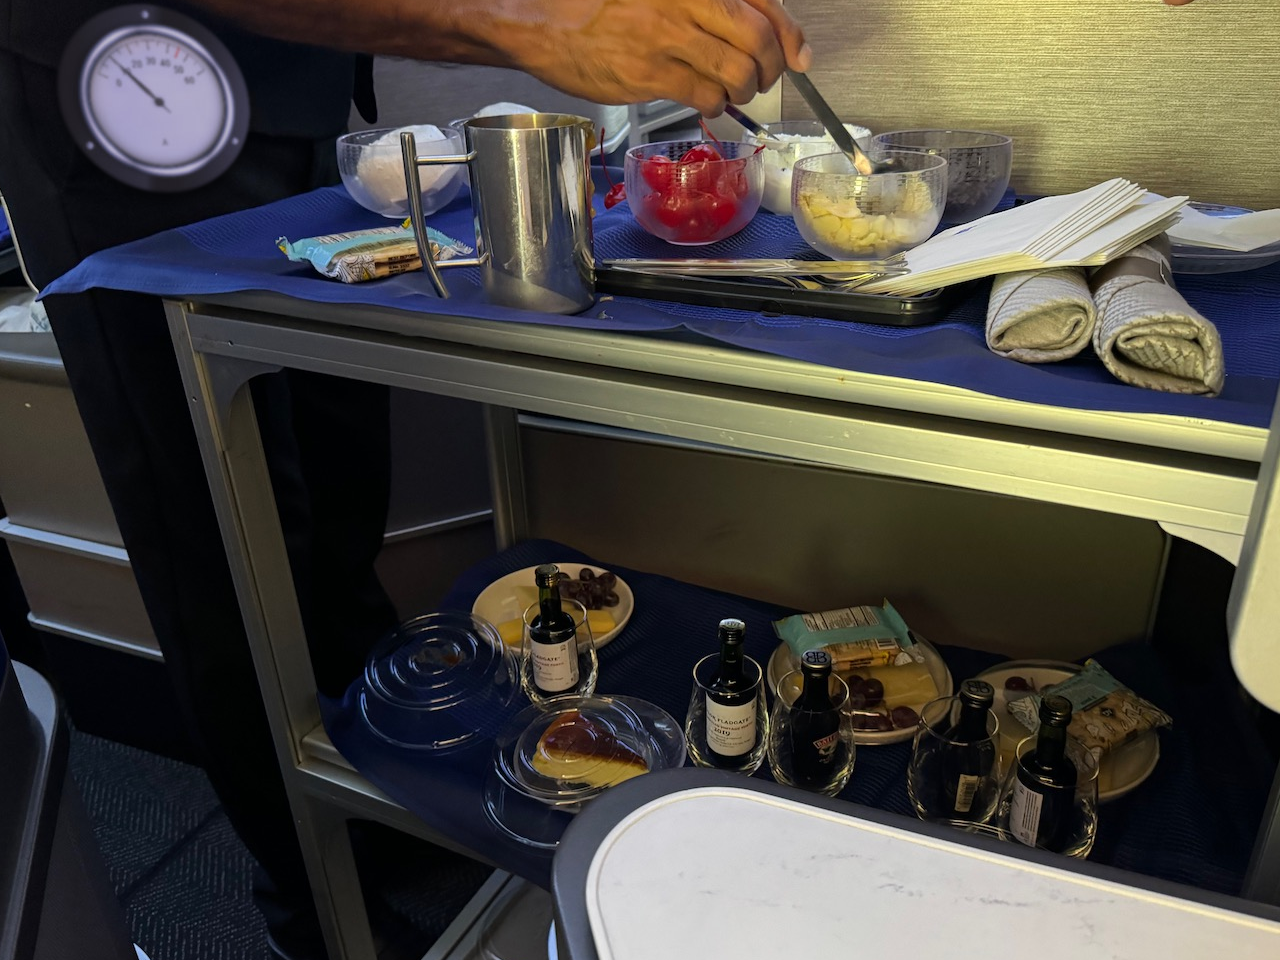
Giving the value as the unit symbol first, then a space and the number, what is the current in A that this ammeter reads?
A 10
